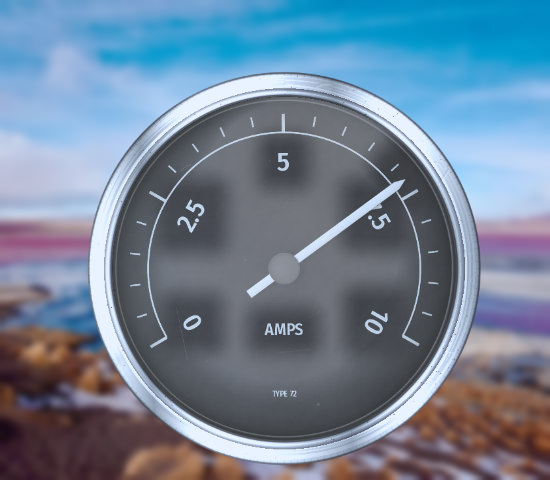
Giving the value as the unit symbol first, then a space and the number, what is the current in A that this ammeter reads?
A 7.25
